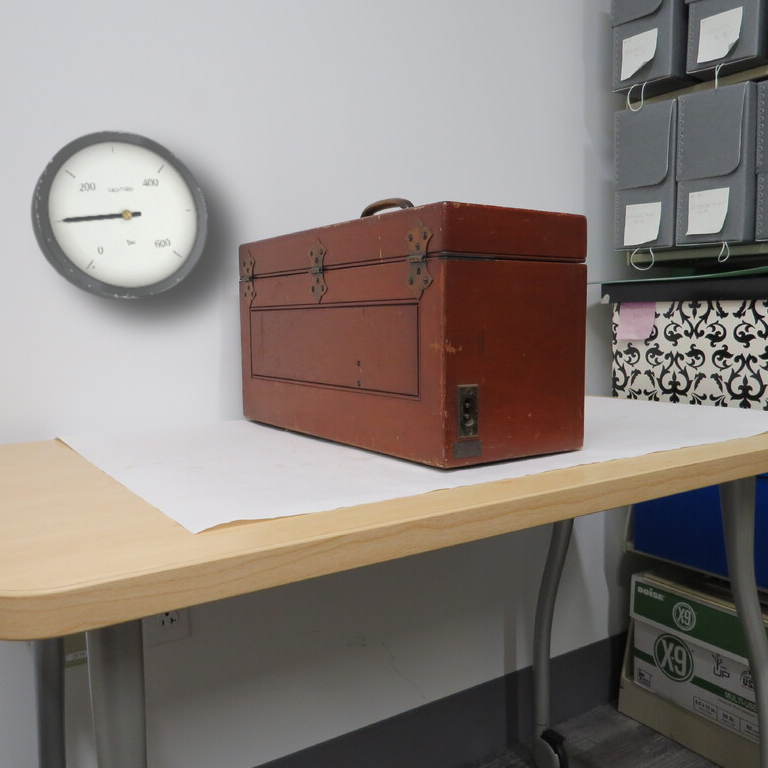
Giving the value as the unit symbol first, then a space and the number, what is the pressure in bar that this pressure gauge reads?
bar 100
